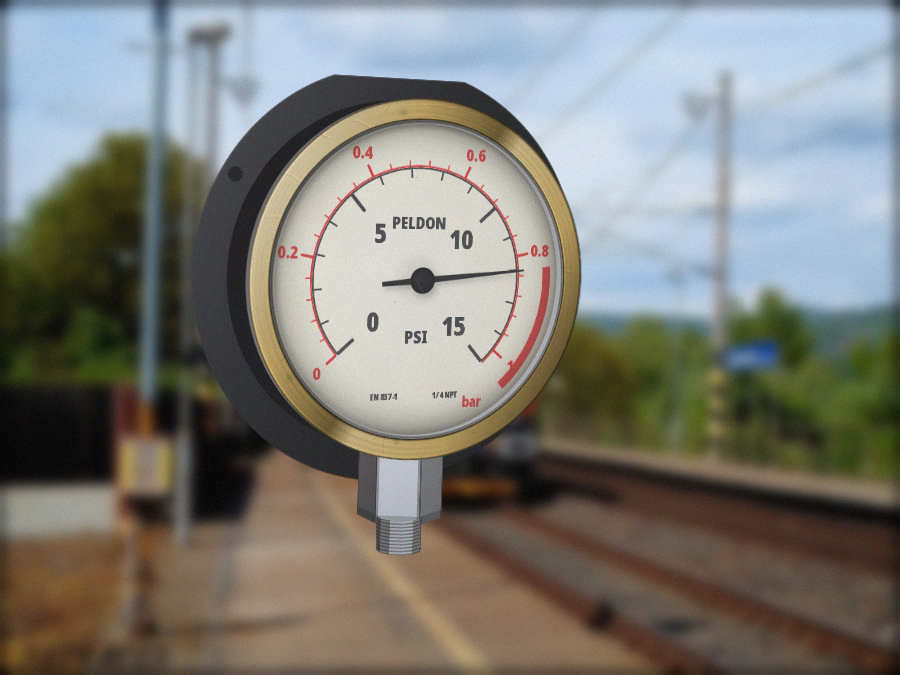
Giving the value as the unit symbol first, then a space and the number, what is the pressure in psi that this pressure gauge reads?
psi 12
